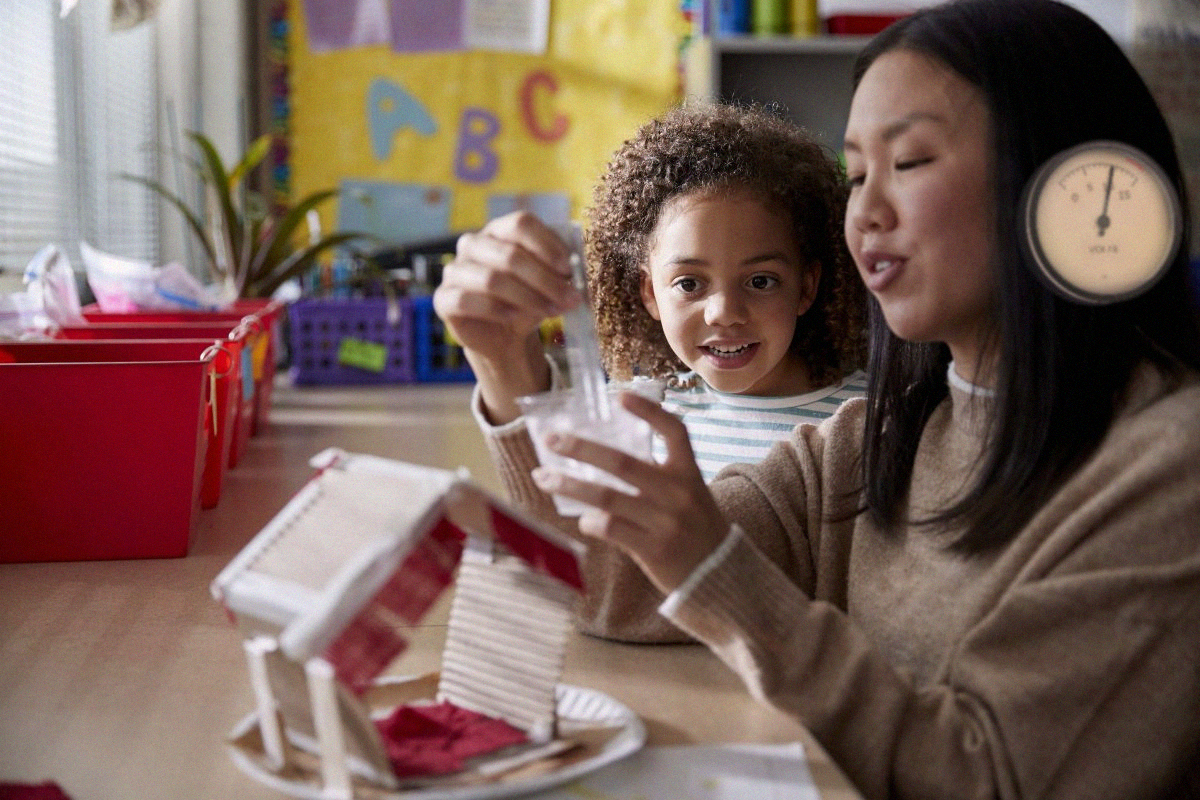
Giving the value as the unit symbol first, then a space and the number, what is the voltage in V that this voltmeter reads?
V 10
